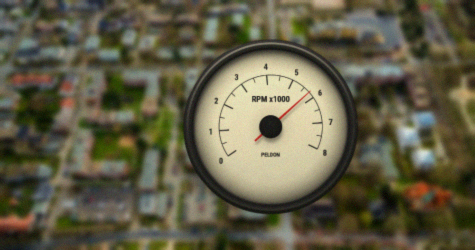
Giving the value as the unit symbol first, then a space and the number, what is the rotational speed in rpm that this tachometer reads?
rpm 5750
